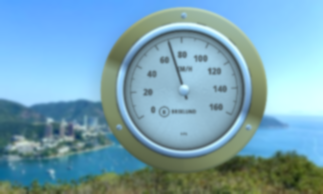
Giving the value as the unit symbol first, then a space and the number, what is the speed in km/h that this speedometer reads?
km/h 70
